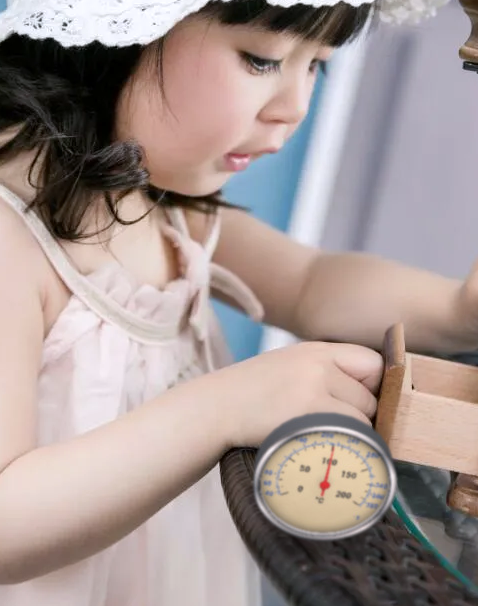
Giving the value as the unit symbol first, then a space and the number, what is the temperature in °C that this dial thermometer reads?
°C 100
